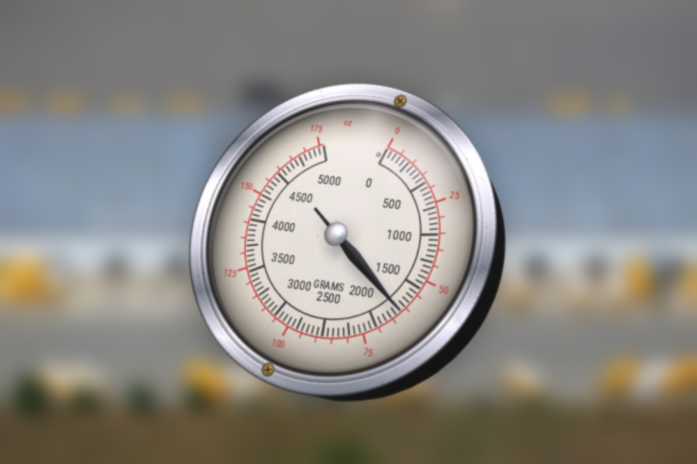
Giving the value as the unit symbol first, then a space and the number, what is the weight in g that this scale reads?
g 1750
